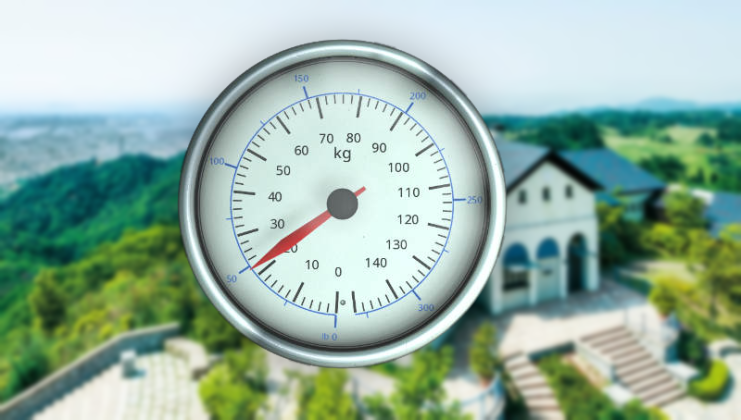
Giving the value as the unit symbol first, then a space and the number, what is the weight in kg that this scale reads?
kg 22
